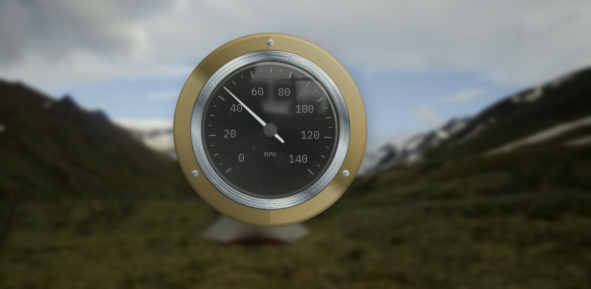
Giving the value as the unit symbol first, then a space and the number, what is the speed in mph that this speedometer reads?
mph 45
